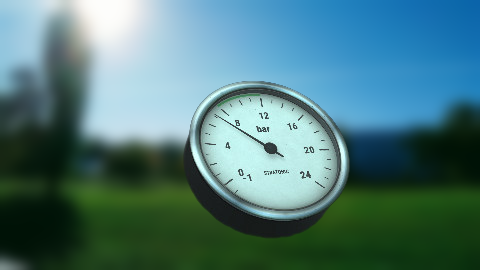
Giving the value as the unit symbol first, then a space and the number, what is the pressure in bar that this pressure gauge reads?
bar 7
